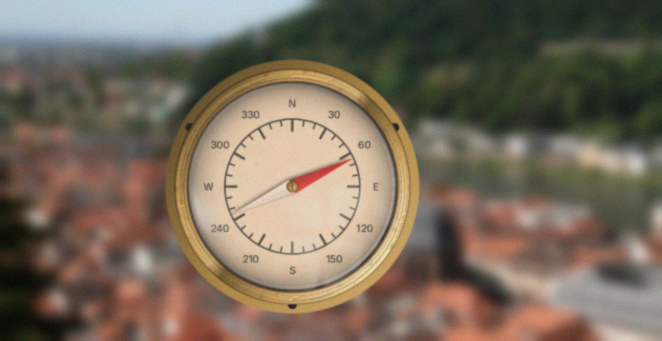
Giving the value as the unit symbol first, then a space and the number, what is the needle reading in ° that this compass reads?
° 65
